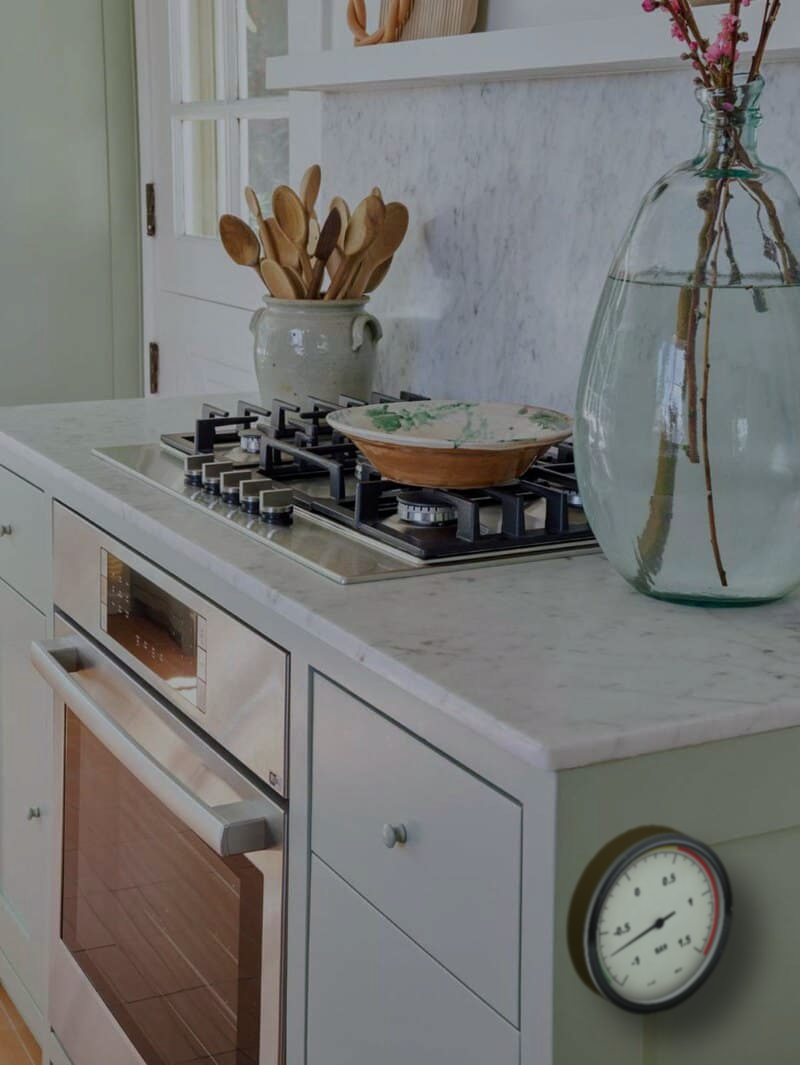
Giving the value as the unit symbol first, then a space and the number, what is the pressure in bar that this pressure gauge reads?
bar -0.7
